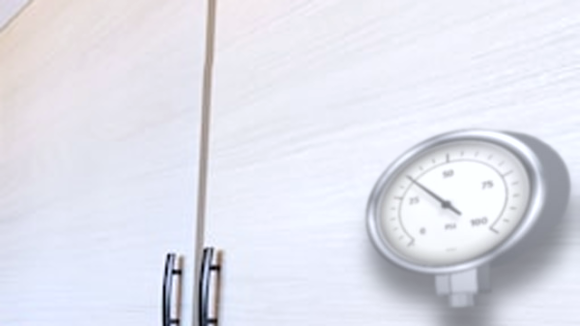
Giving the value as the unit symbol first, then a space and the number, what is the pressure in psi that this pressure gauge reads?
psi 35
